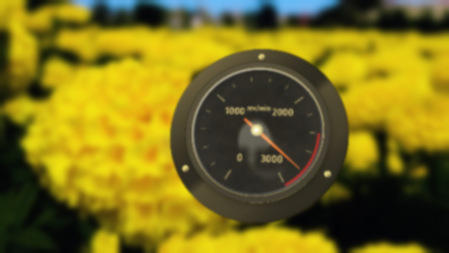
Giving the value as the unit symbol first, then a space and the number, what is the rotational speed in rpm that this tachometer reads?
rpm 2800
